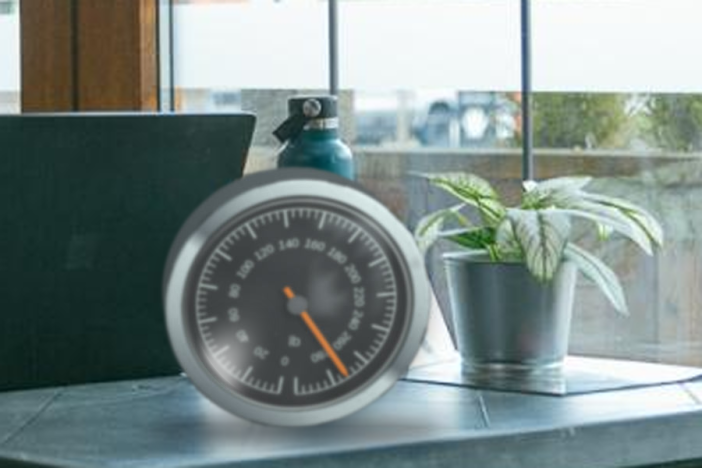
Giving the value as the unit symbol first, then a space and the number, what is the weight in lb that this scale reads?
lb 272
